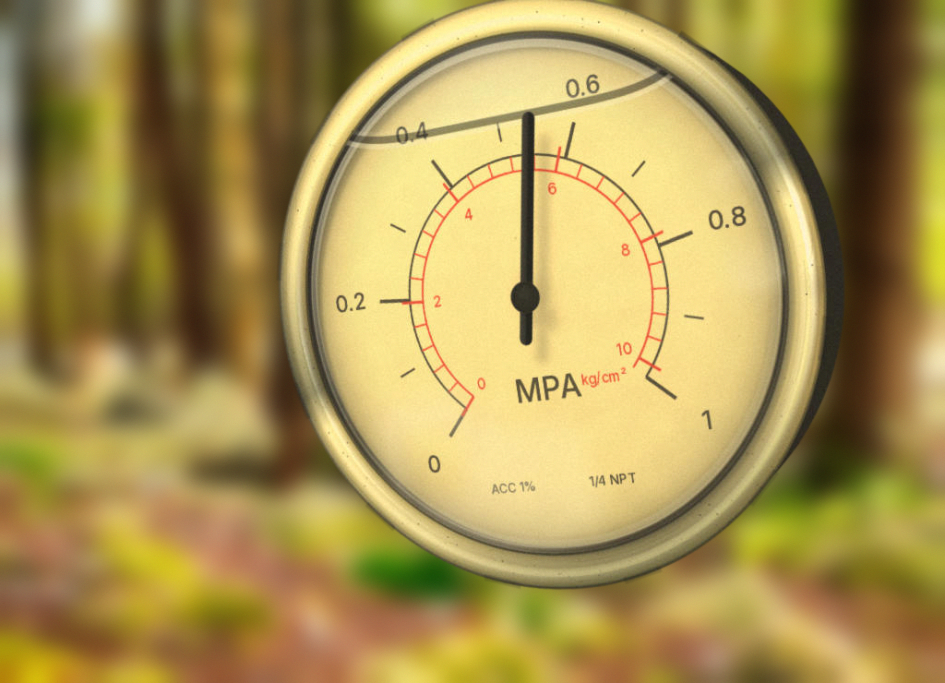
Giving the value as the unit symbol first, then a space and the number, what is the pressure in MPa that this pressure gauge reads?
MPa 0.55
